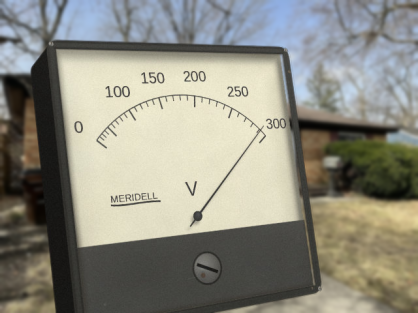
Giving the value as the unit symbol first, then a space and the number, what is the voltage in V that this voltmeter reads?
V 290
